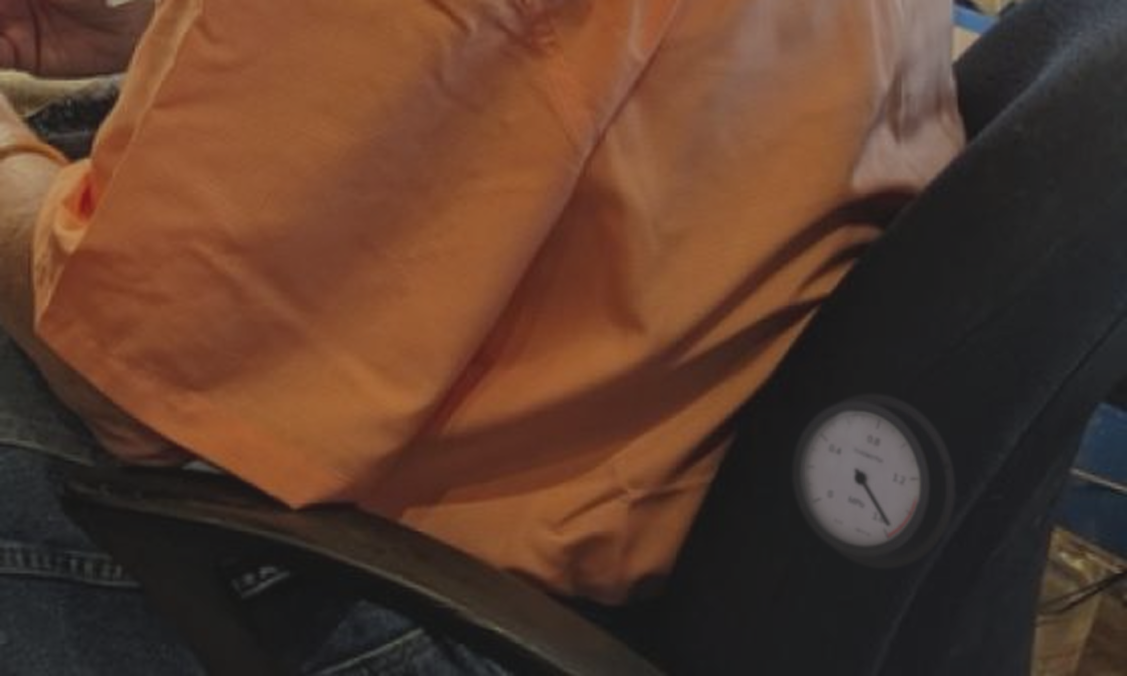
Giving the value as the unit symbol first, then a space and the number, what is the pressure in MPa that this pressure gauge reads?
MPa 1.55
